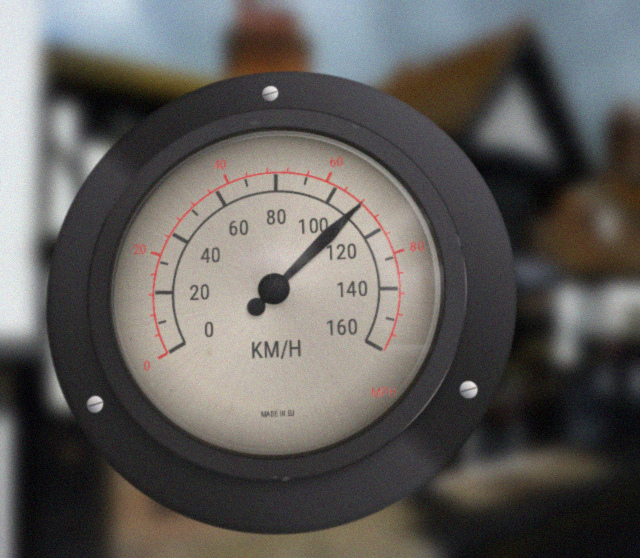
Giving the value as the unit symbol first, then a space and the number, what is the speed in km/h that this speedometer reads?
km/h 110
